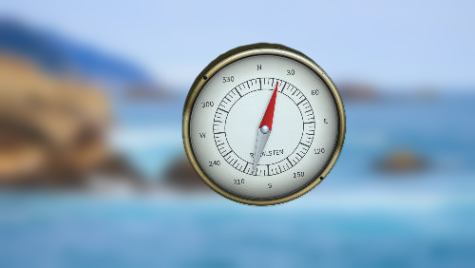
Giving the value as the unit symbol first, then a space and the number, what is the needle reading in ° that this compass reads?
° 20
